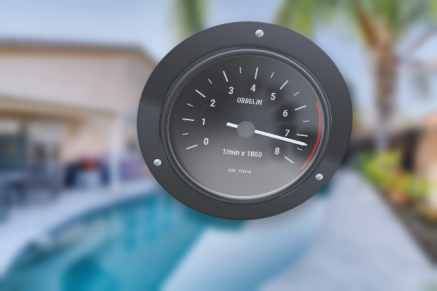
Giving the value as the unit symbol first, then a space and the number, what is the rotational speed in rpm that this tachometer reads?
rpm 7250
